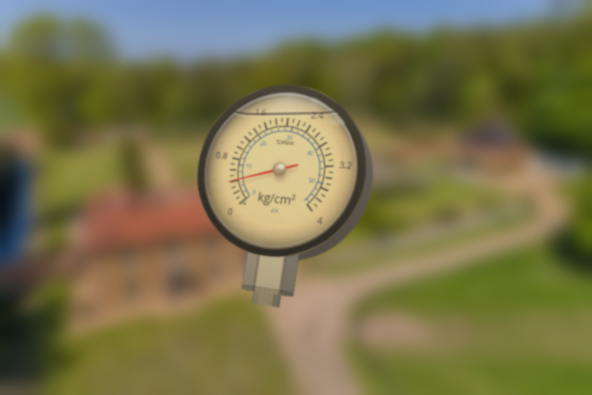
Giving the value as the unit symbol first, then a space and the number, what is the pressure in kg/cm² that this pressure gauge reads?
kg/cm² 0.4
